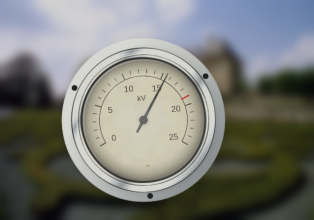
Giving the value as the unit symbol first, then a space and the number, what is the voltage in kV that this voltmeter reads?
kV 15.5
